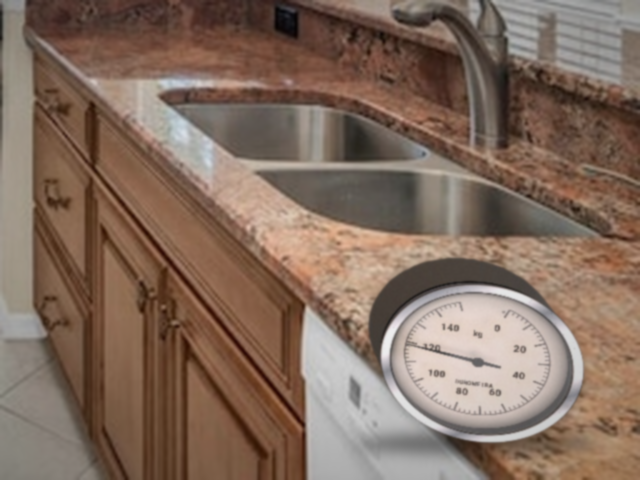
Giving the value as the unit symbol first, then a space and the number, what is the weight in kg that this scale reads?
kg 120
